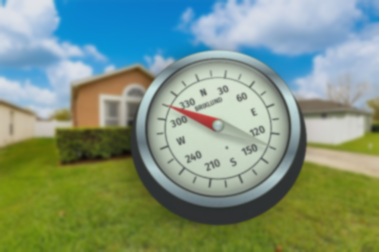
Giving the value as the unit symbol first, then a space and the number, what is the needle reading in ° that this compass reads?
° 315
